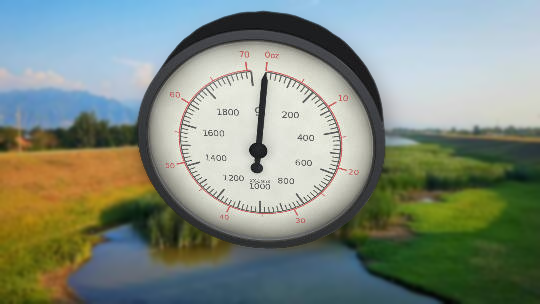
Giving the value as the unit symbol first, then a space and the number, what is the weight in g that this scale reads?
g 0
